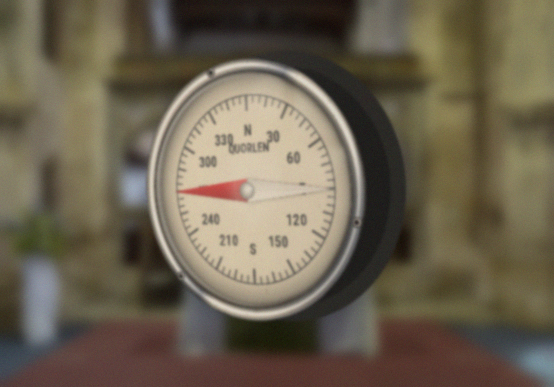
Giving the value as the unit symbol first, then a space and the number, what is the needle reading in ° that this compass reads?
° 270
